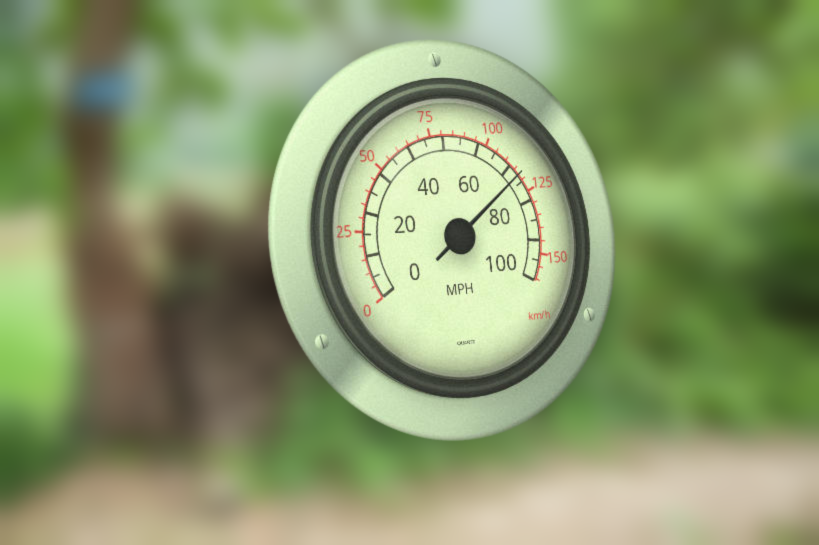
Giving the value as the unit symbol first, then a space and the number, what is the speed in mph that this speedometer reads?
mph 72.5
